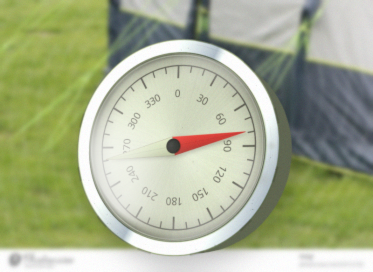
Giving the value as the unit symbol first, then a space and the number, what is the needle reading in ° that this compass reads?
° 80
